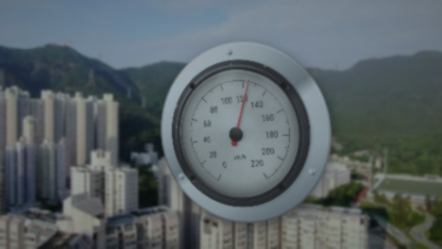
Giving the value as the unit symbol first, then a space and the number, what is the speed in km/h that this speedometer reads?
km/h 125
